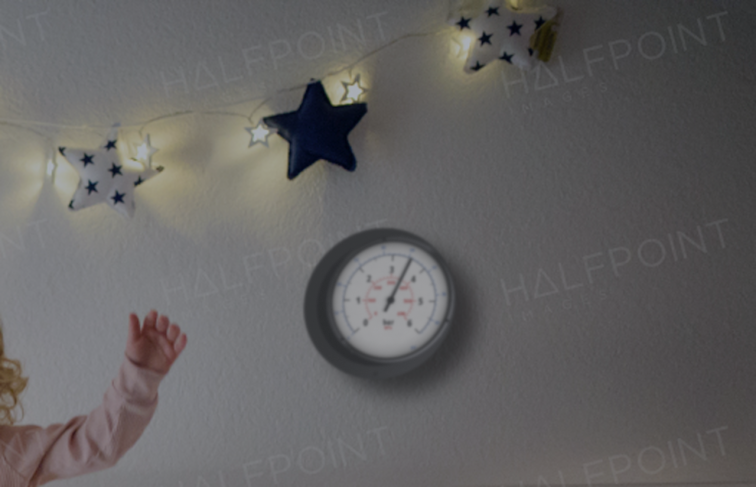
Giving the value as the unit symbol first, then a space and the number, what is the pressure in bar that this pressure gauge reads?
bar 3.5
